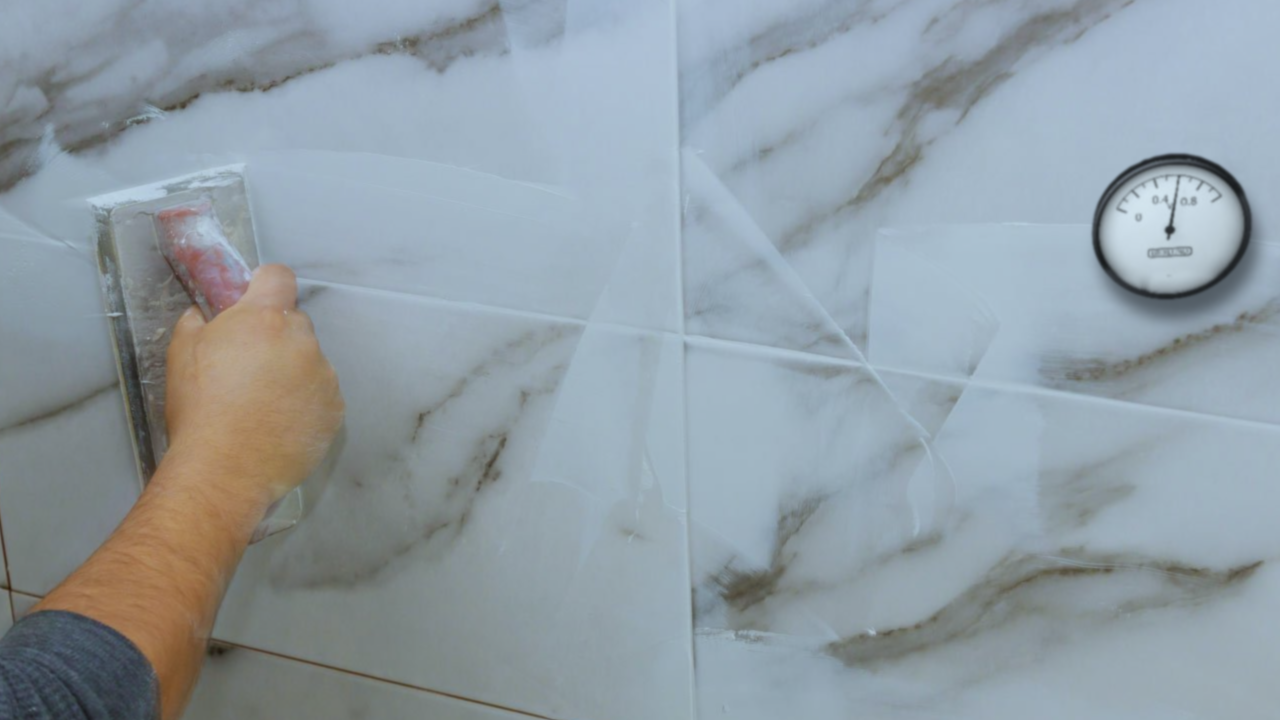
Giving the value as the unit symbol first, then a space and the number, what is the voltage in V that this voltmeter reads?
V 0.6
